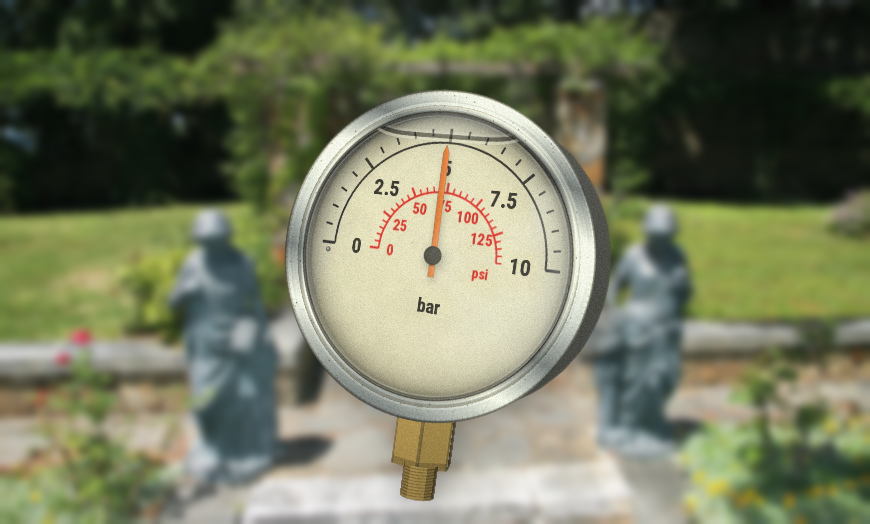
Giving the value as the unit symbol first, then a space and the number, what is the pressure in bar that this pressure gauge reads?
bar 5
